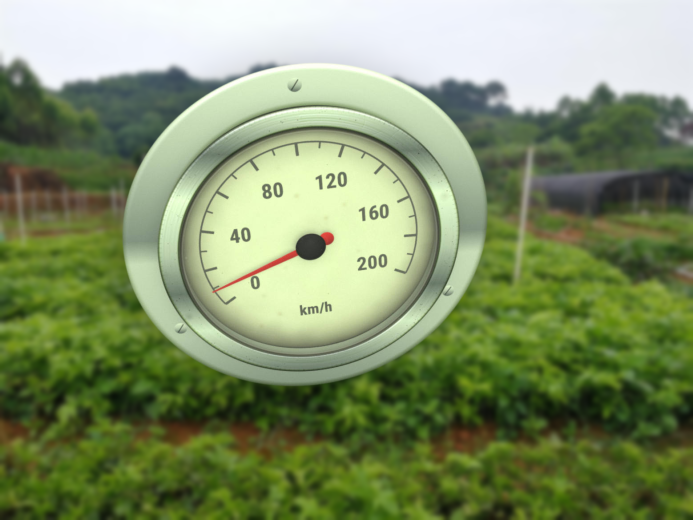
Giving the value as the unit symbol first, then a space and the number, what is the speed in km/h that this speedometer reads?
km/h 10
